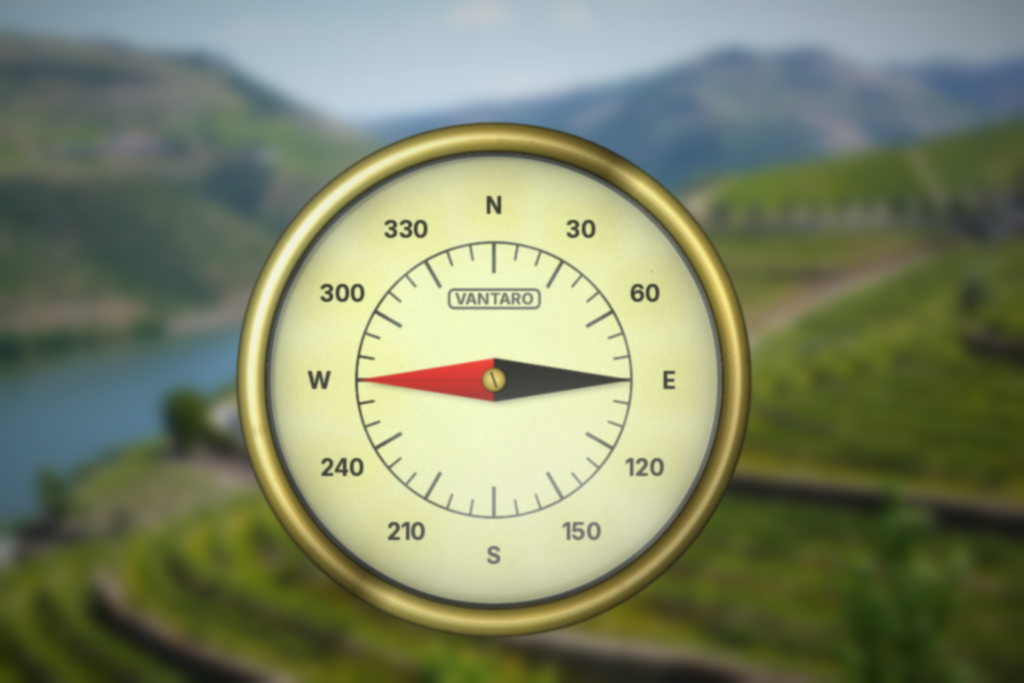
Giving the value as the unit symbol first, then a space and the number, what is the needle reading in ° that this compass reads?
° 270
